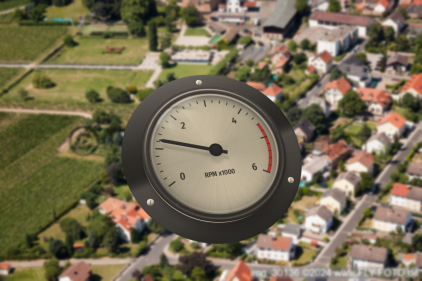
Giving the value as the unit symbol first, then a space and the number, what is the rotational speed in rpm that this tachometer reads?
rpm 1200
